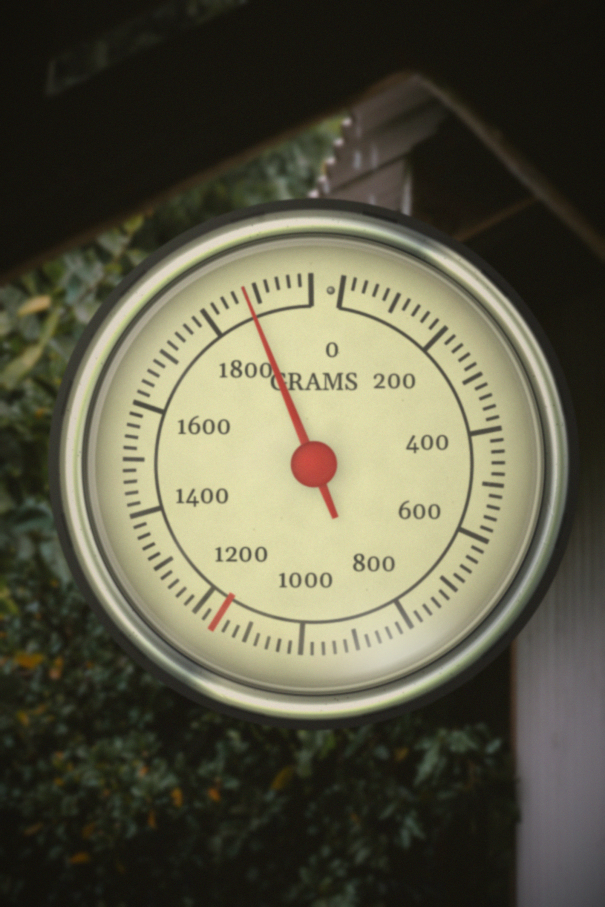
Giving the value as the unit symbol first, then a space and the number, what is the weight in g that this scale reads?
g 1880
